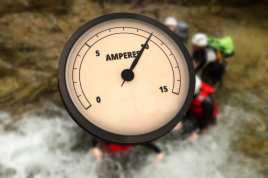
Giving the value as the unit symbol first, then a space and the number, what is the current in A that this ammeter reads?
A 10
